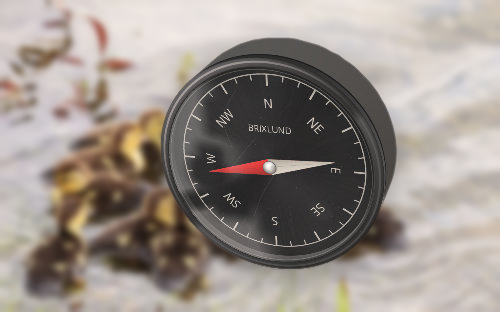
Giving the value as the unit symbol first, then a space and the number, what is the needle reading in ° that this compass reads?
° 260
